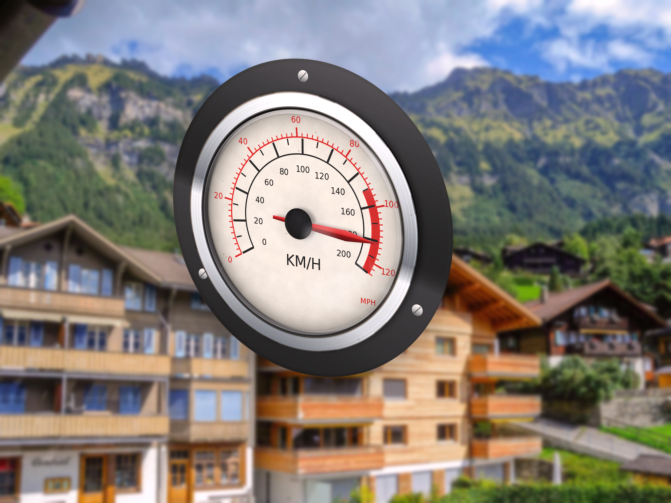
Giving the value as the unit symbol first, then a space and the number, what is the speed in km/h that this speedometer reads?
km/h 180
